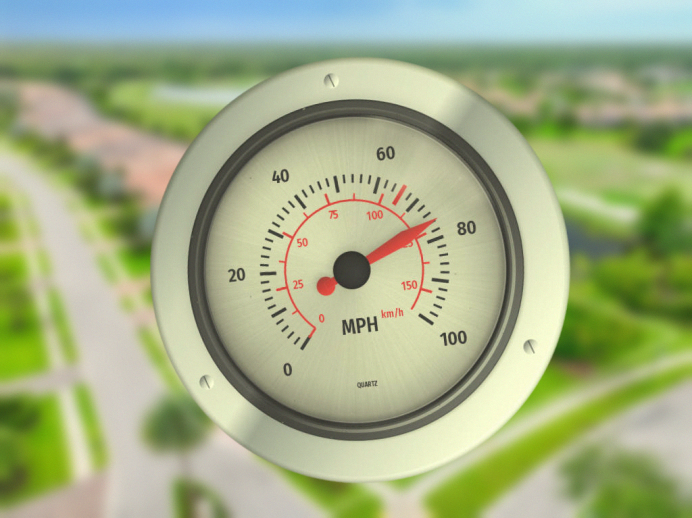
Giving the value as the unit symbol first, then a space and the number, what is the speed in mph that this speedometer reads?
mph 76
